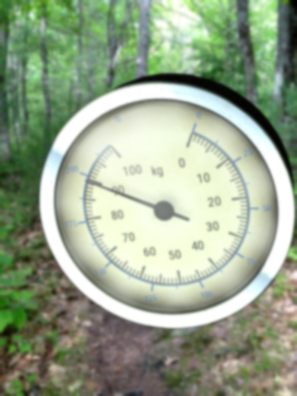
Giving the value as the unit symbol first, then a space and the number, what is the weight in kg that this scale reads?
kg 90
